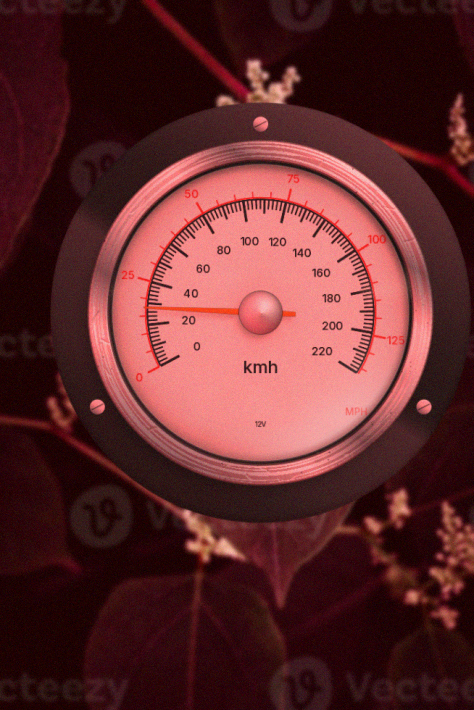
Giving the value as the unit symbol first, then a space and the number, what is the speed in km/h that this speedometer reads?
km/h 28
